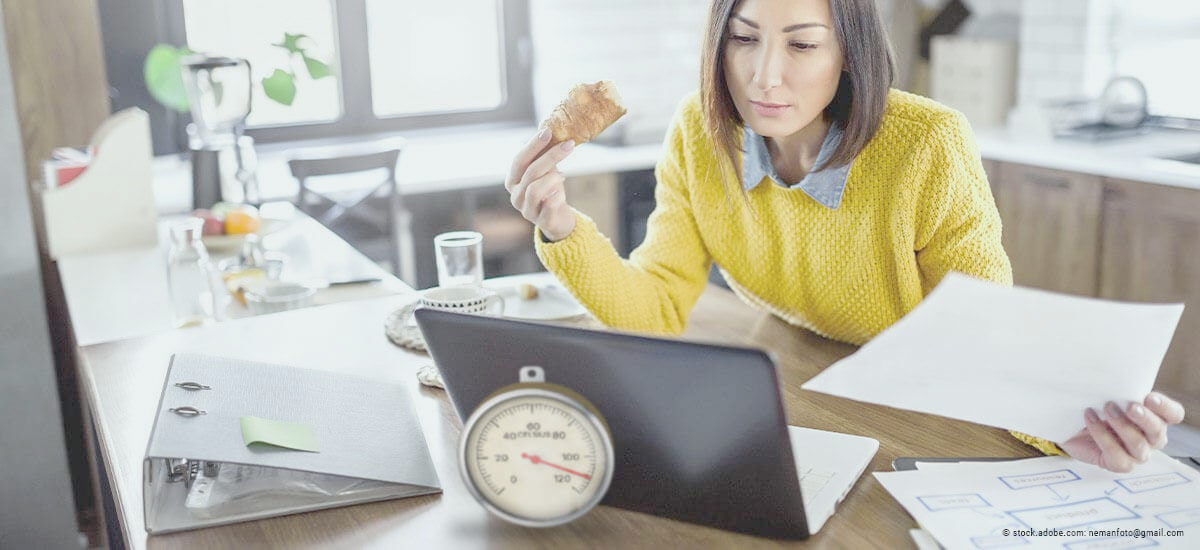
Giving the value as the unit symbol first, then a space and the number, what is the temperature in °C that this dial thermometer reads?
°C 110
